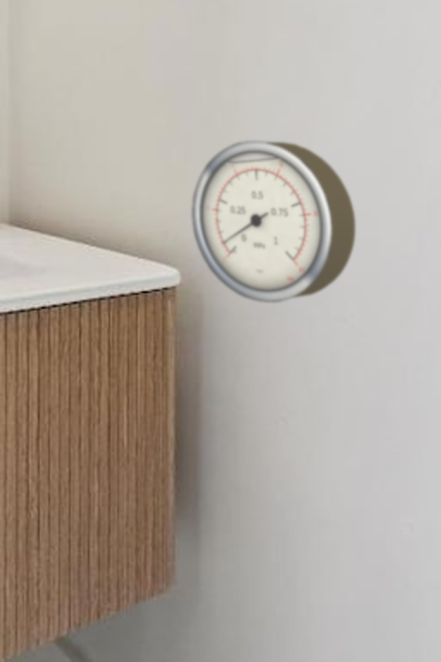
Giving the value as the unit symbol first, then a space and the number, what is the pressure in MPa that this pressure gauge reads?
MPa 0.05
